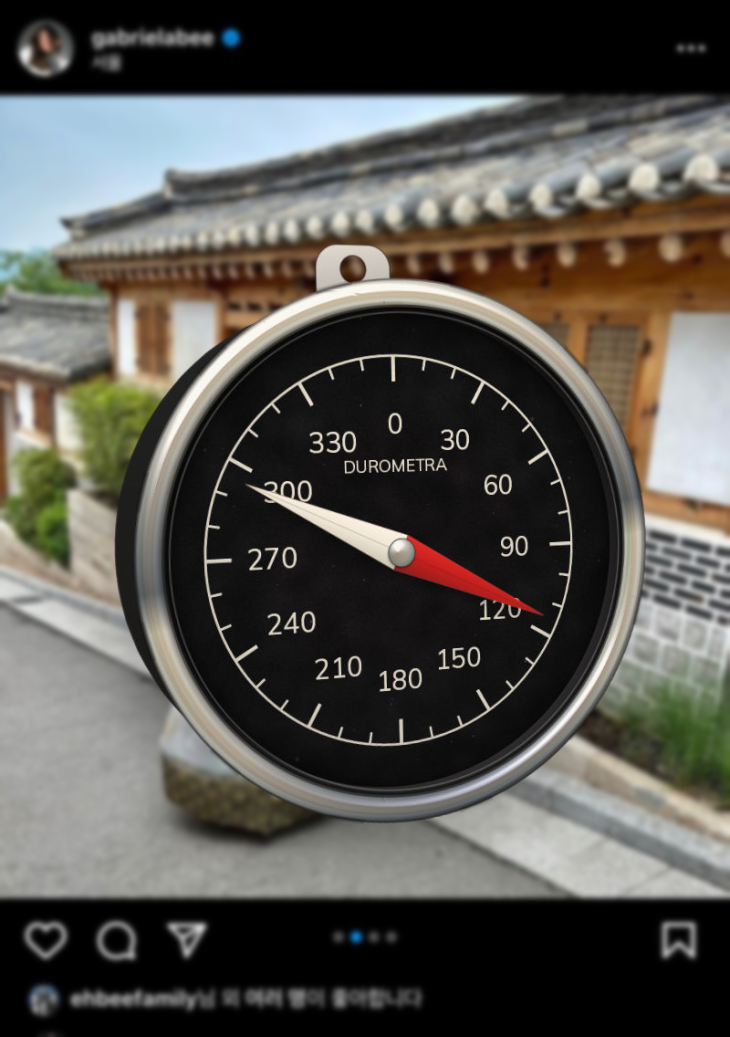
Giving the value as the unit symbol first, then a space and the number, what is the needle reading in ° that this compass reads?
° 115
